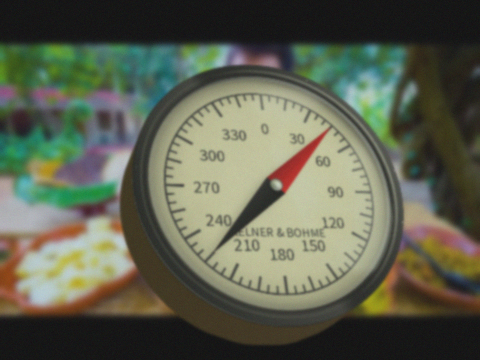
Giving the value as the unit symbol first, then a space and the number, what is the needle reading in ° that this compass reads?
° 45
